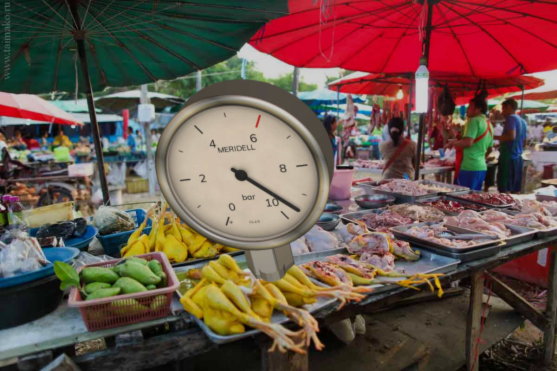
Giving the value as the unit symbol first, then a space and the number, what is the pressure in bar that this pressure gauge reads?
bar 9.5
